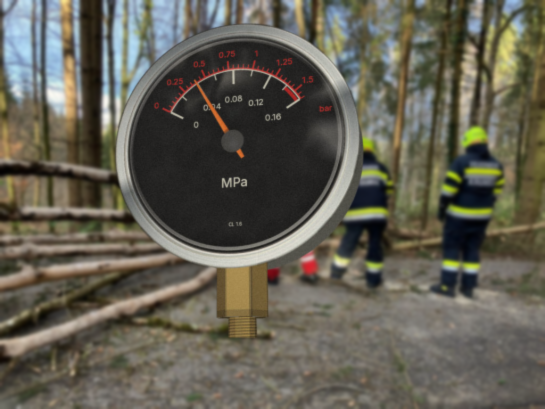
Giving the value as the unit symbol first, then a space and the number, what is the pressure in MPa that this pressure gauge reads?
MPa 0.04
